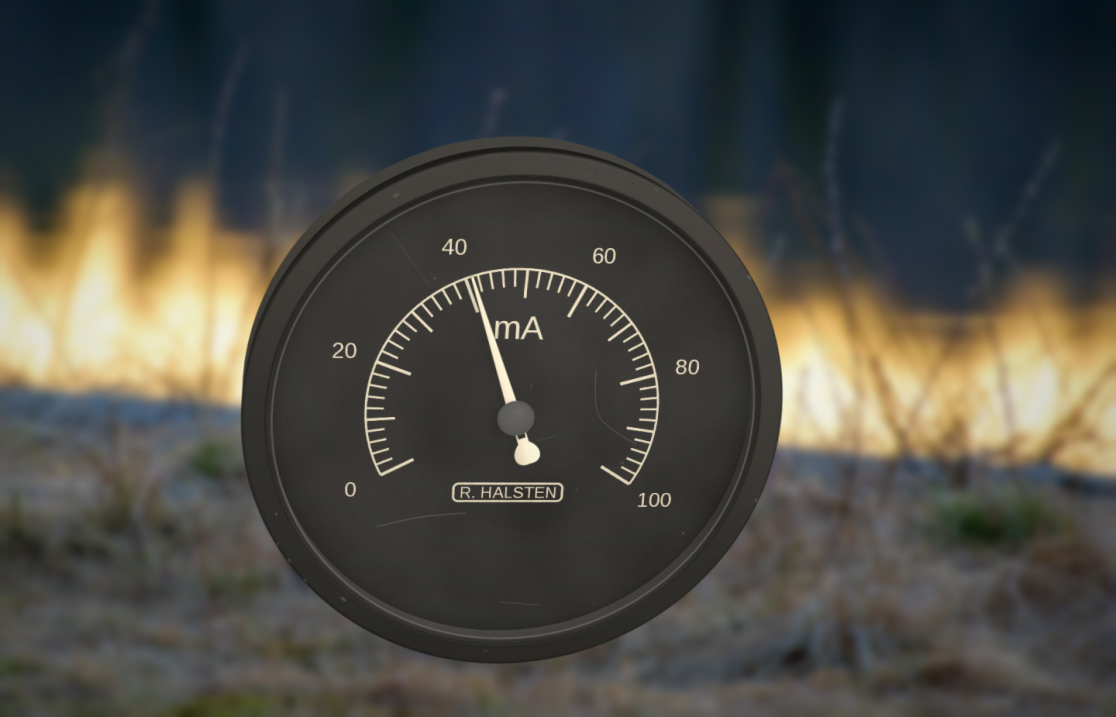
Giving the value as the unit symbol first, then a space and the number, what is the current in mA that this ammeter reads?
mA 41
